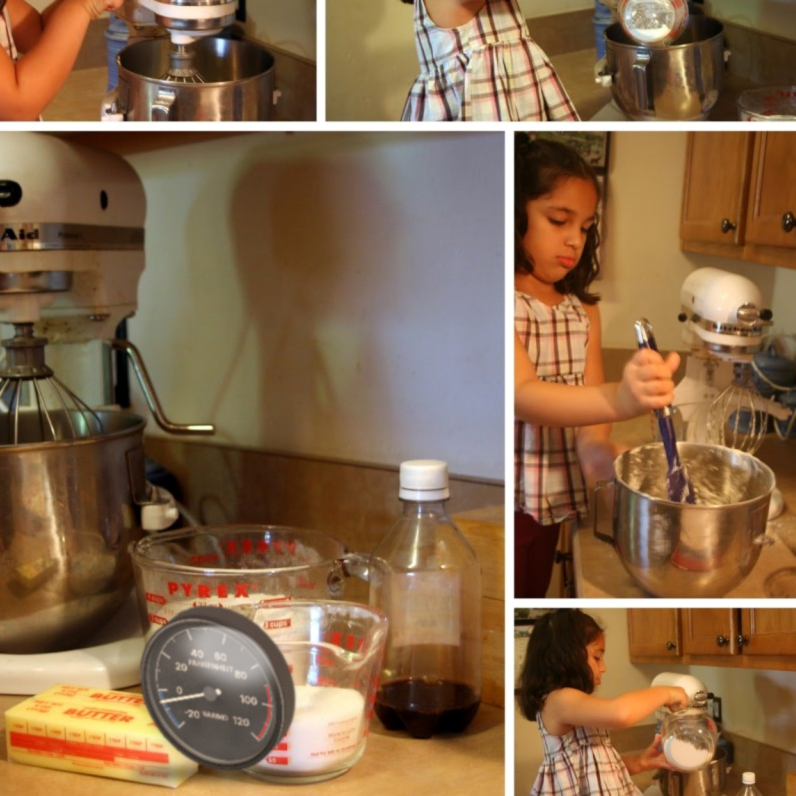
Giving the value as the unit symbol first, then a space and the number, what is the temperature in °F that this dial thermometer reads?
°F -5
